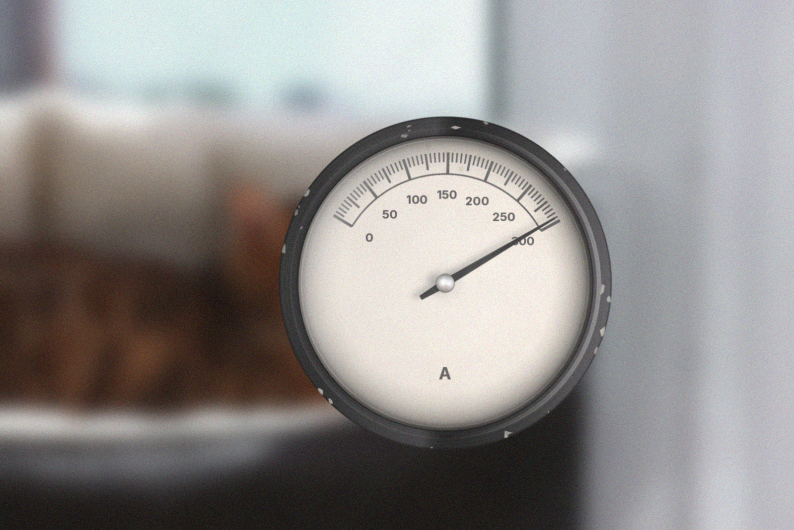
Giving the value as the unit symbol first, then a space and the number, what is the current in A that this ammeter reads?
A 295
